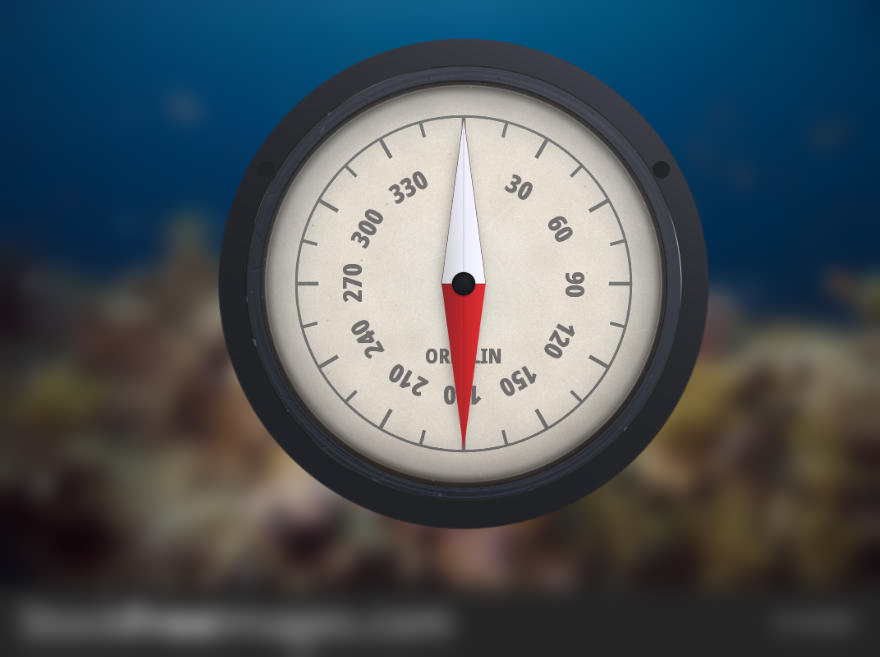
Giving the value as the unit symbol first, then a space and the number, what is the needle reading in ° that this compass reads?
° 180
